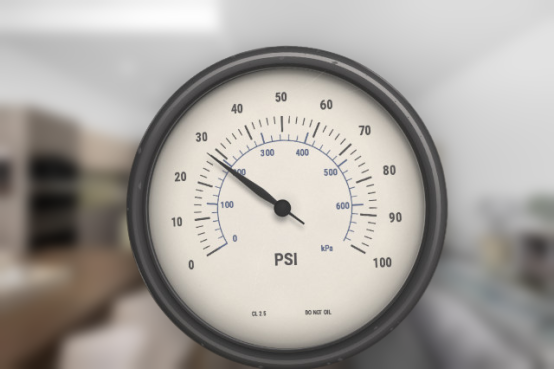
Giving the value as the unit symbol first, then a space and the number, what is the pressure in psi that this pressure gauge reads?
psi 28
